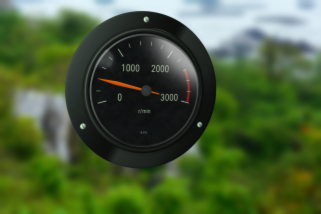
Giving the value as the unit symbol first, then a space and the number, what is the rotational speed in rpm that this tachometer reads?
rpm 400
